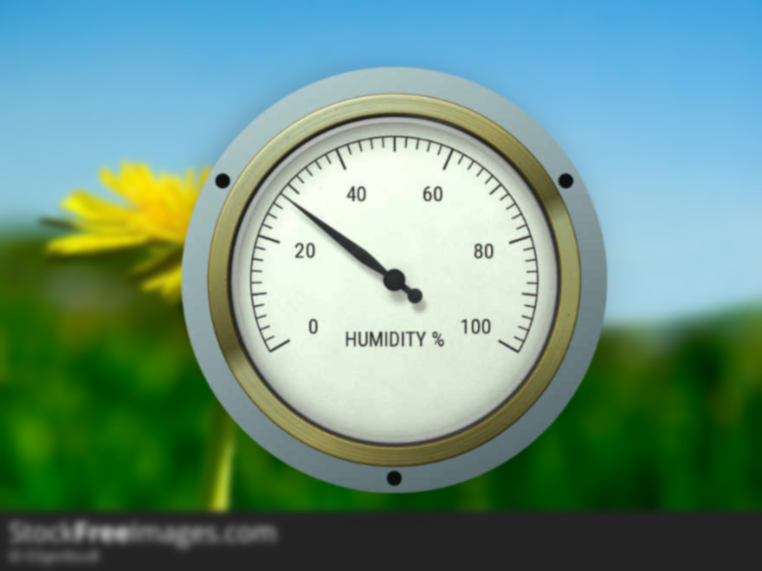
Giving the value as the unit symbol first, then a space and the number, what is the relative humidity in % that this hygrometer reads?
% 28
